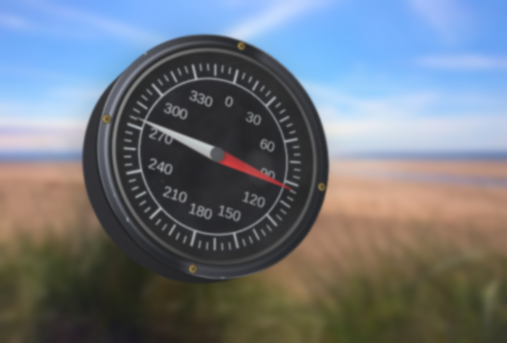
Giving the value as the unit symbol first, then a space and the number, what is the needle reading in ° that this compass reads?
° 95
